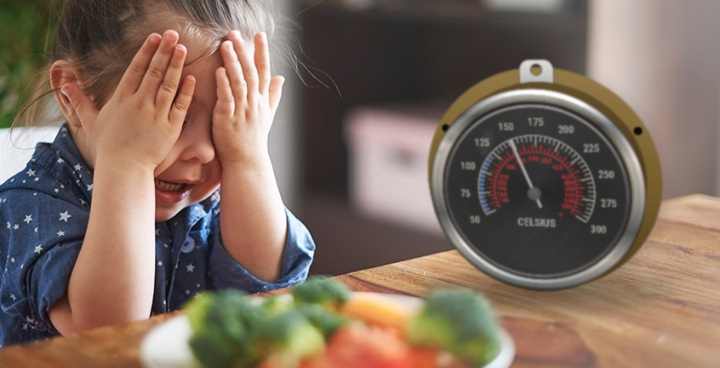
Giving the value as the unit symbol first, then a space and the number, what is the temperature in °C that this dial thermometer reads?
°C 150
